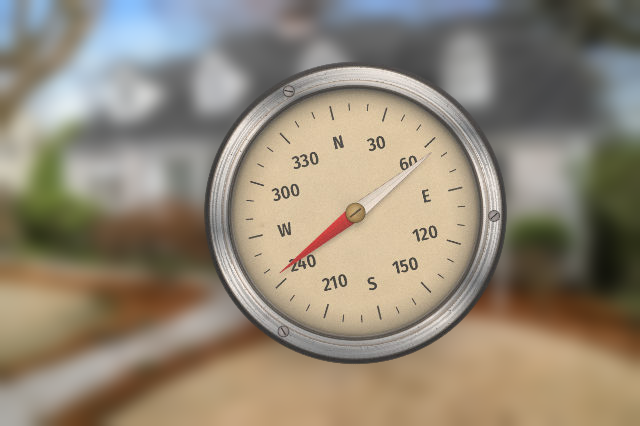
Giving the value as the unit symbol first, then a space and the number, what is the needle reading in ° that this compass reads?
° 245
